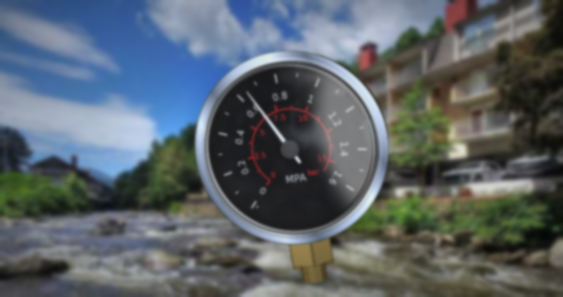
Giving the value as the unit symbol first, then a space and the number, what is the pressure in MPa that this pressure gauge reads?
MPa 0.65
